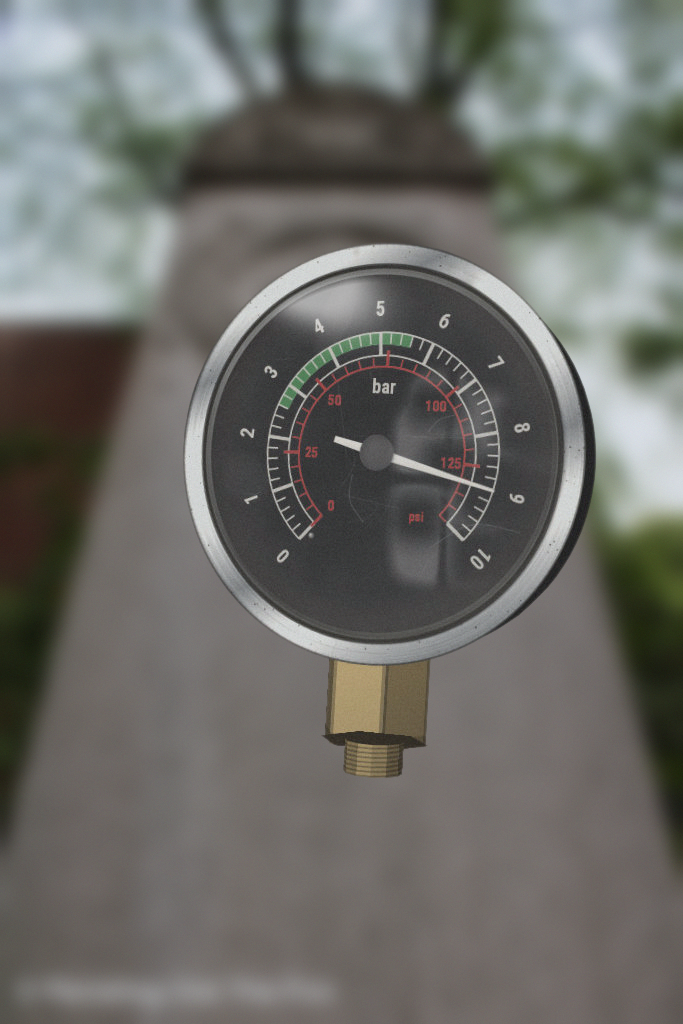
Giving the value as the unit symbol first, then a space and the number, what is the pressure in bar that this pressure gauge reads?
bar 9
